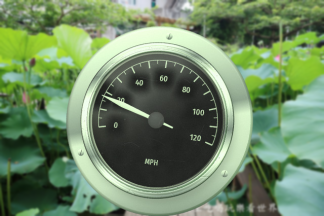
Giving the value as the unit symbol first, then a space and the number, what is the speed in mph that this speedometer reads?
mph 17.5
